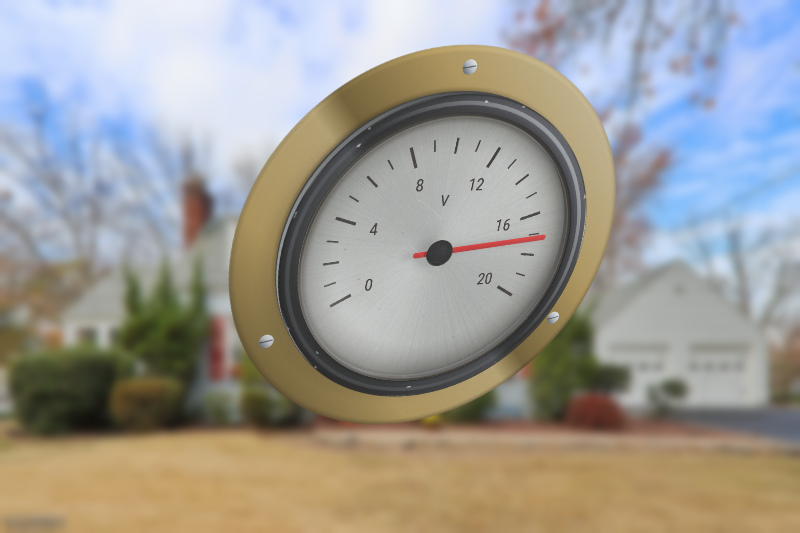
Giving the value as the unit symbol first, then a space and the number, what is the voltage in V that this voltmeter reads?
V 17
